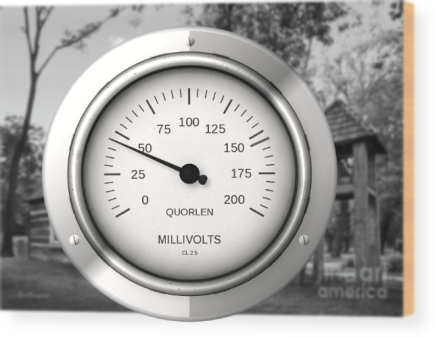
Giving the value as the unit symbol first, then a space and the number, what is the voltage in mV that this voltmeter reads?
mV 45
